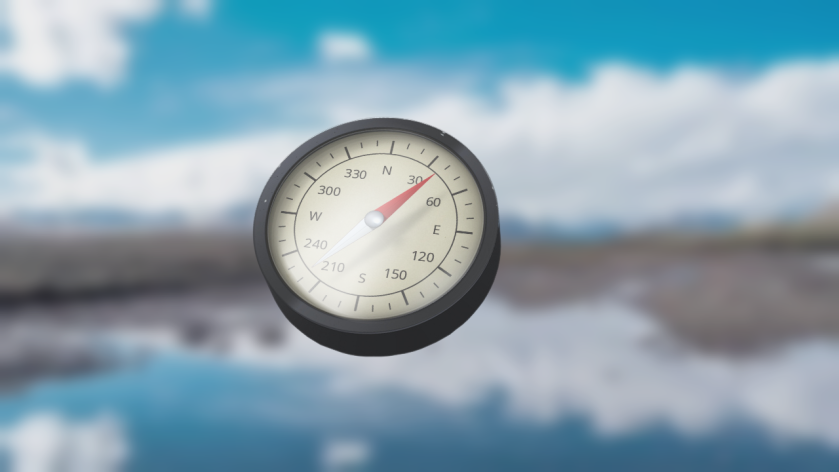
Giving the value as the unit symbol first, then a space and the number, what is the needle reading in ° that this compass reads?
° 40
